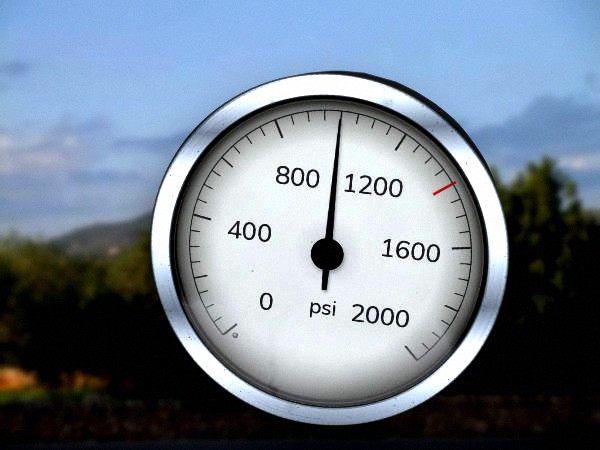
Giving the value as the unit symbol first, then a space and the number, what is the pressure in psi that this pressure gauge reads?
psi 1000
